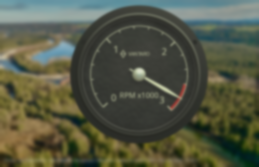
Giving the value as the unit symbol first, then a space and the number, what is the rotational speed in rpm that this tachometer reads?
rpm 2800
